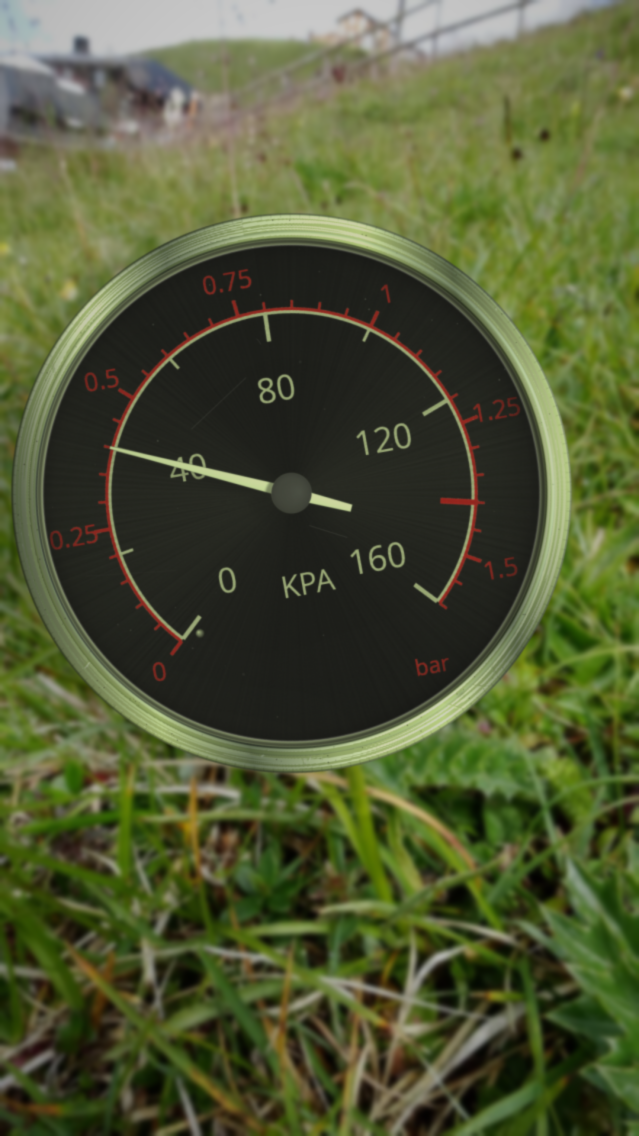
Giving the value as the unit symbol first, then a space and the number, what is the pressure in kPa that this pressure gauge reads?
kPa 40
